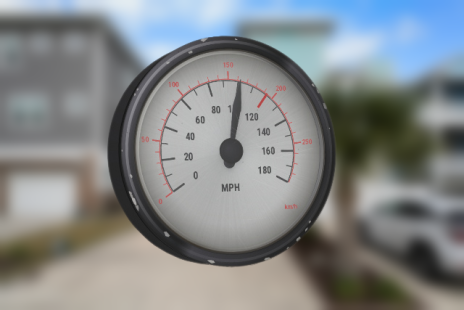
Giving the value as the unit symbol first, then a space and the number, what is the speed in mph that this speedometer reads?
mph 100
